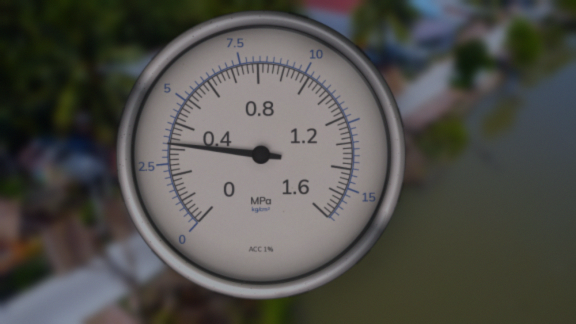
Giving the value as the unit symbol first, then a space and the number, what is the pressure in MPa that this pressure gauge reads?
MPa 0.32
